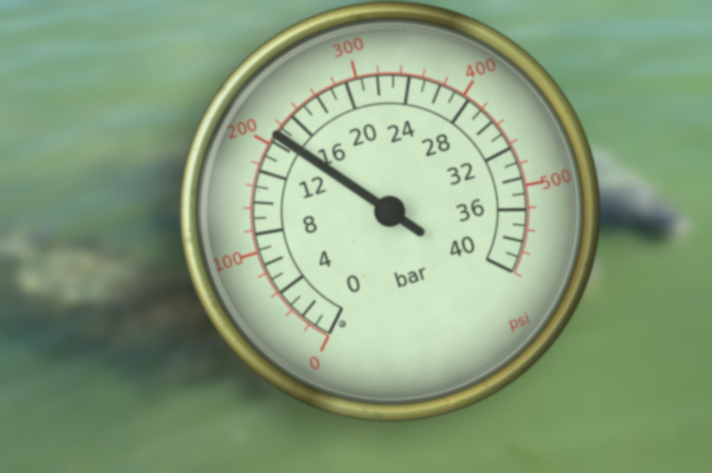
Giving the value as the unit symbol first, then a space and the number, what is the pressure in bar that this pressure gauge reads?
bar 14.5
